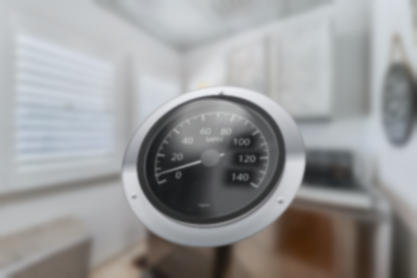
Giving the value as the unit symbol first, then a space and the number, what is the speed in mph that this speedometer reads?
mph 5
